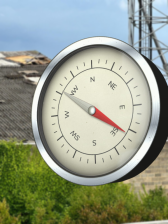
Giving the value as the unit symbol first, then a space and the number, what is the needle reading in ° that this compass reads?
° 125
